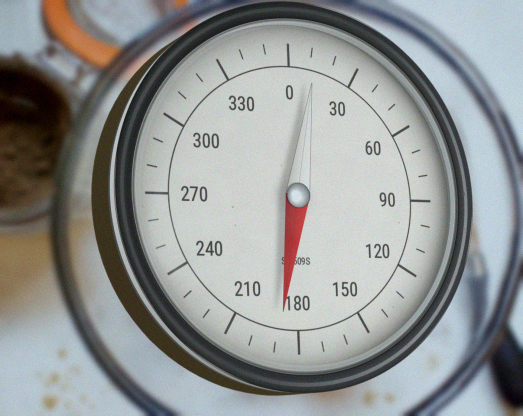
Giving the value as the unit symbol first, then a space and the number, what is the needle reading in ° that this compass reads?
° 190
